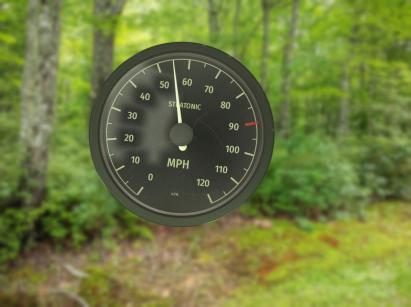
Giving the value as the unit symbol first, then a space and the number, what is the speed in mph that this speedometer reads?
mph 55
